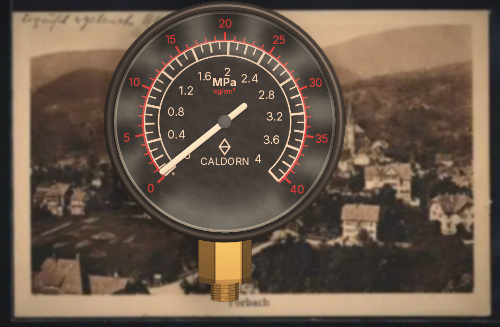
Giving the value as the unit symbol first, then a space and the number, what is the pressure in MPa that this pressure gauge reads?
MPa 0.05
